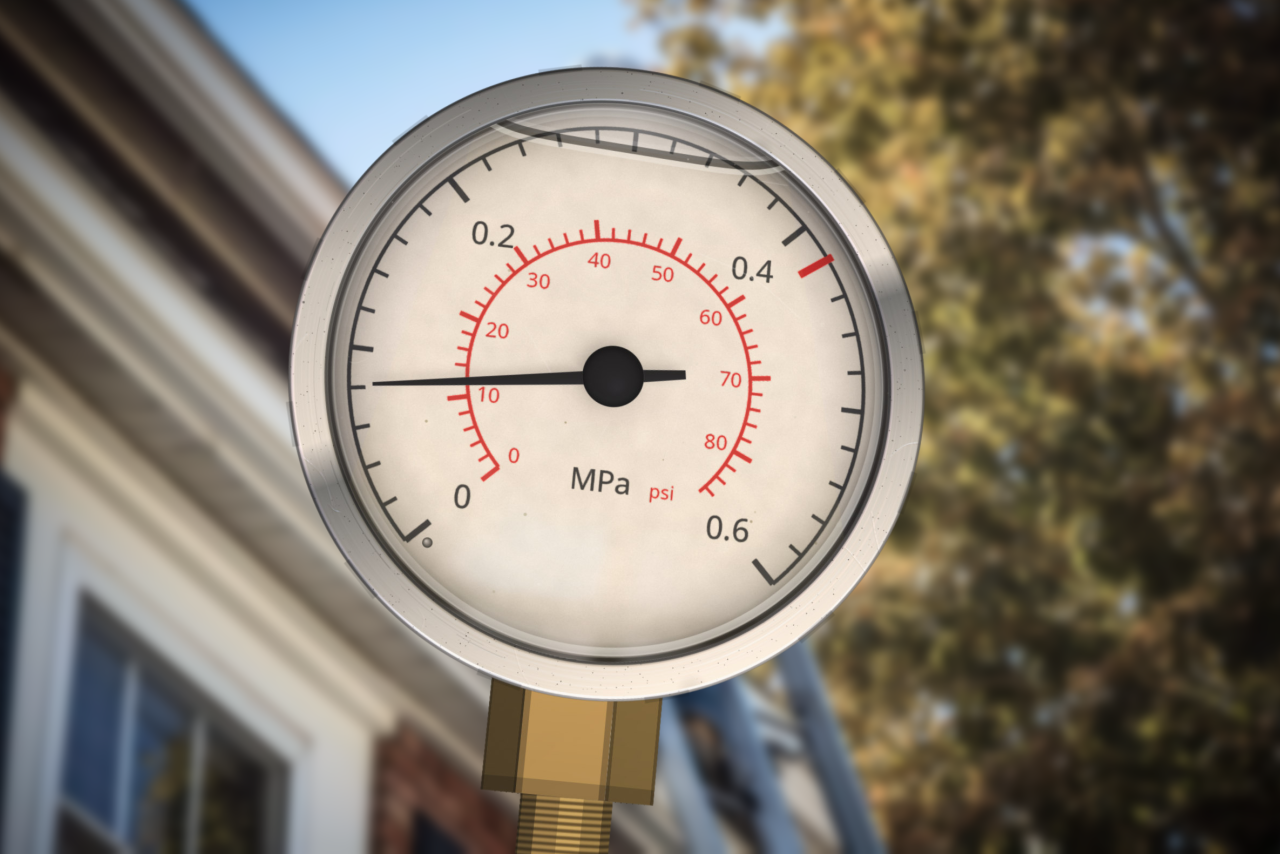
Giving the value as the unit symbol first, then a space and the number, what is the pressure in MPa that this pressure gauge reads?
MPa 0.08
